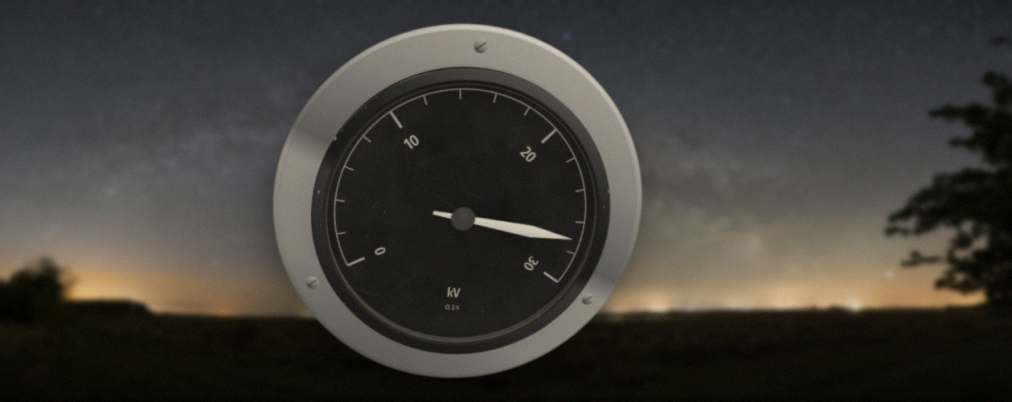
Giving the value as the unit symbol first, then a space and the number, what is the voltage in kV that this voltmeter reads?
kV 27
